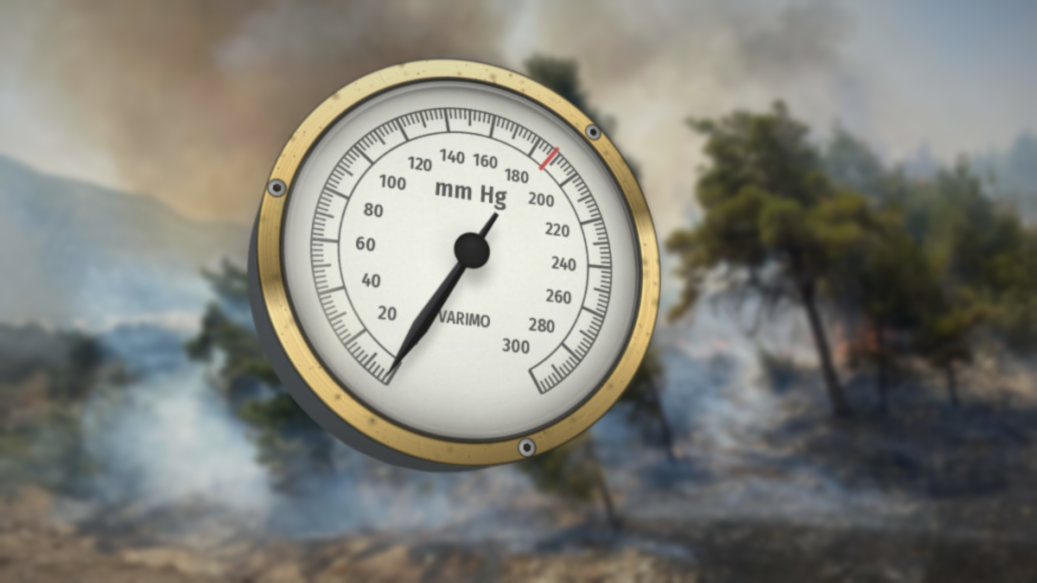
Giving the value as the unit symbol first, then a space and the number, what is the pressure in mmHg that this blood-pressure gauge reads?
mmHg 2
